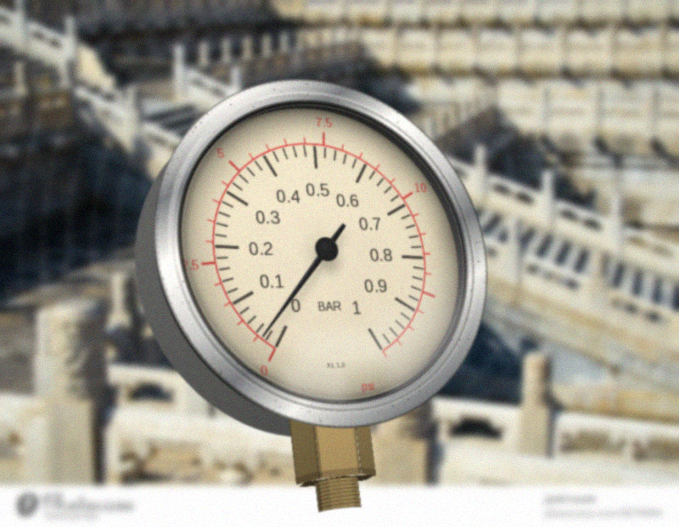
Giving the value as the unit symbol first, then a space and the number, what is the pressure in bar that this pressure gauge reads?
bar 0.03
